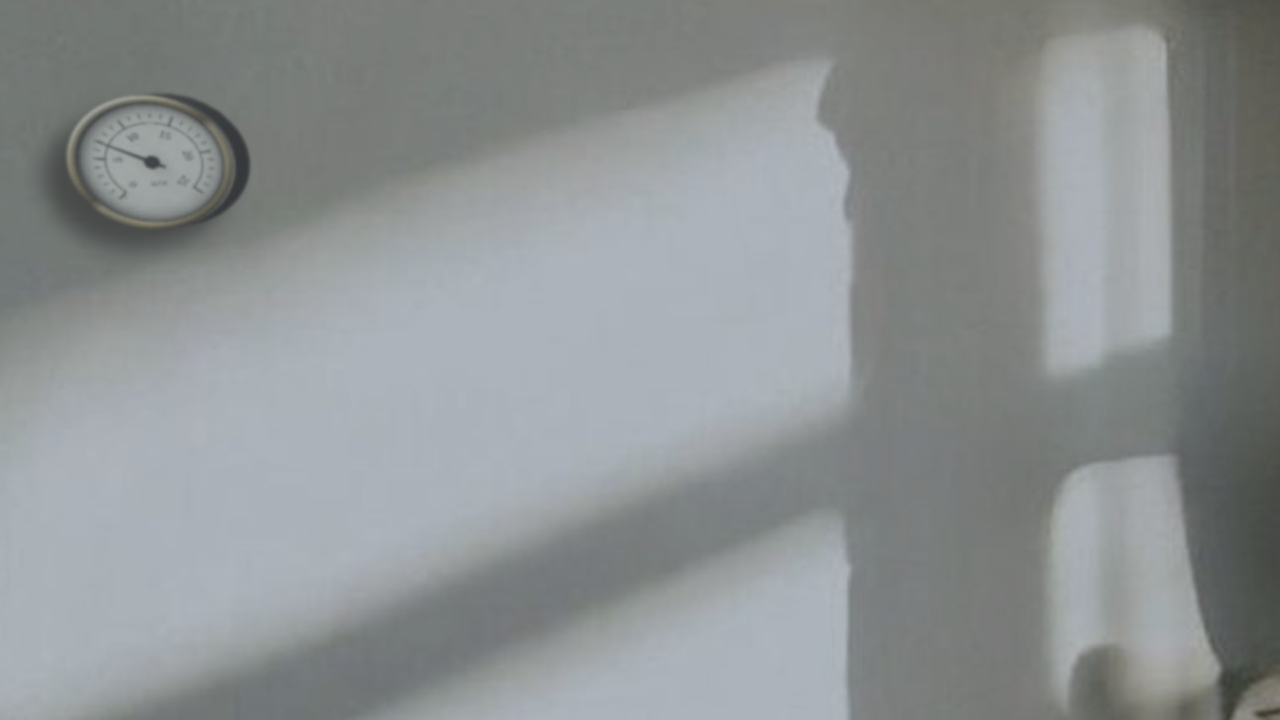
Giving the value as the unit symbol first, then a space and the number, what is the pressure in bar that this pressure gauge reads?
bar 7
